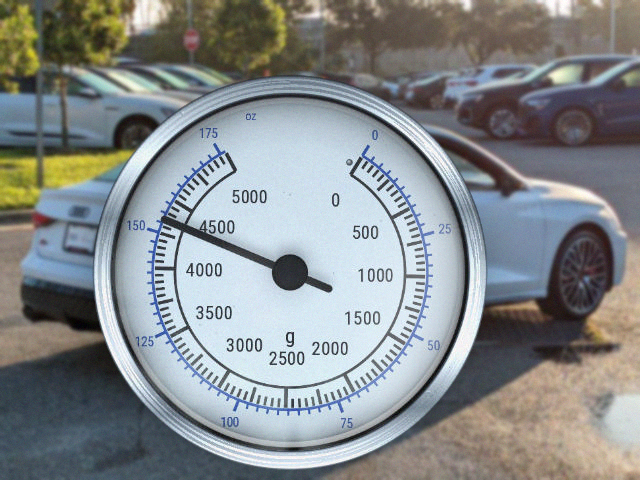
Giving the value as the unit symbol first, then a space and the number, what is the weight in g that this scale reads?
g 4350
